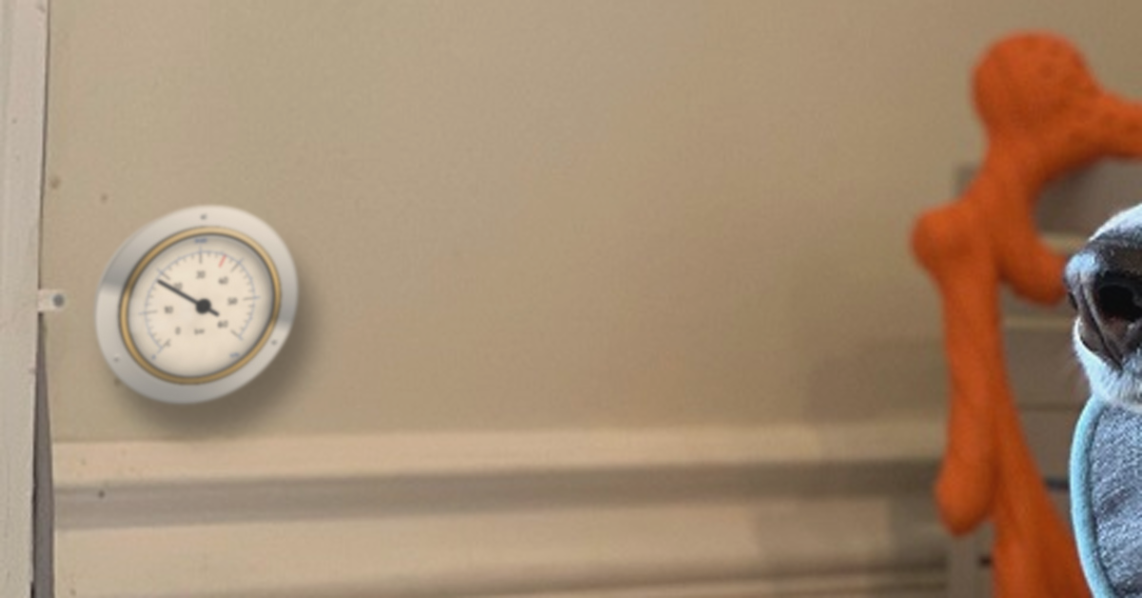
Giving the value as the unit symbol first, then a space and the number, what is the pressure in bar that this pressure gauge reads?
bar 18
